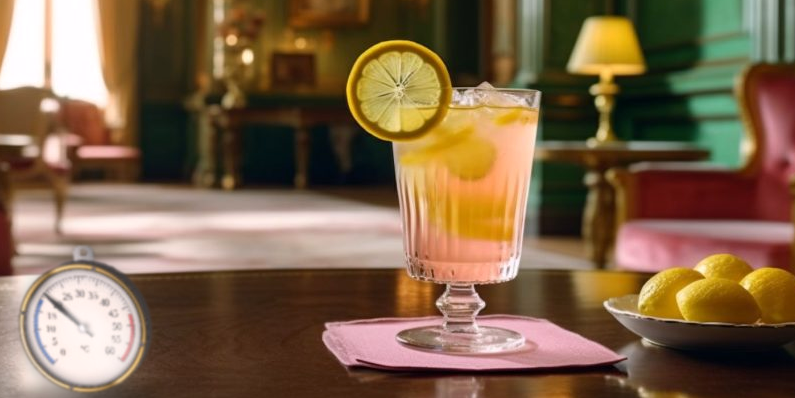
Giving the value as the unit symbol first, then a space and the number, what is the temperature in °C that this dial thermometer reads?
°C 20
